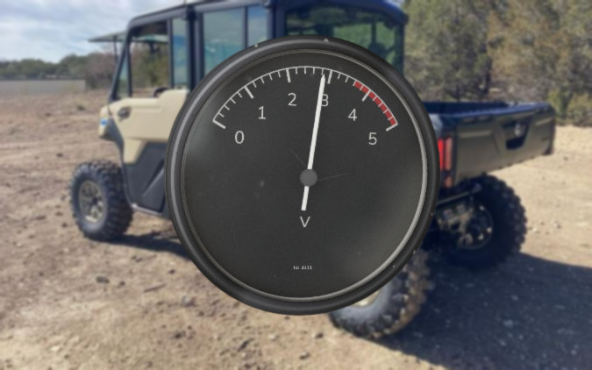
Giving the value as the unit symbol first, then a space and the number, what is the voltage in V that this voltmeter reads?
V 2.8
